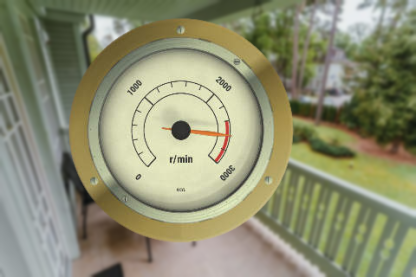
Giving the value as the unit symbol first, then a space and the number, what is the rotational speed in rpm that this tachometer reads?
rpm 2600
